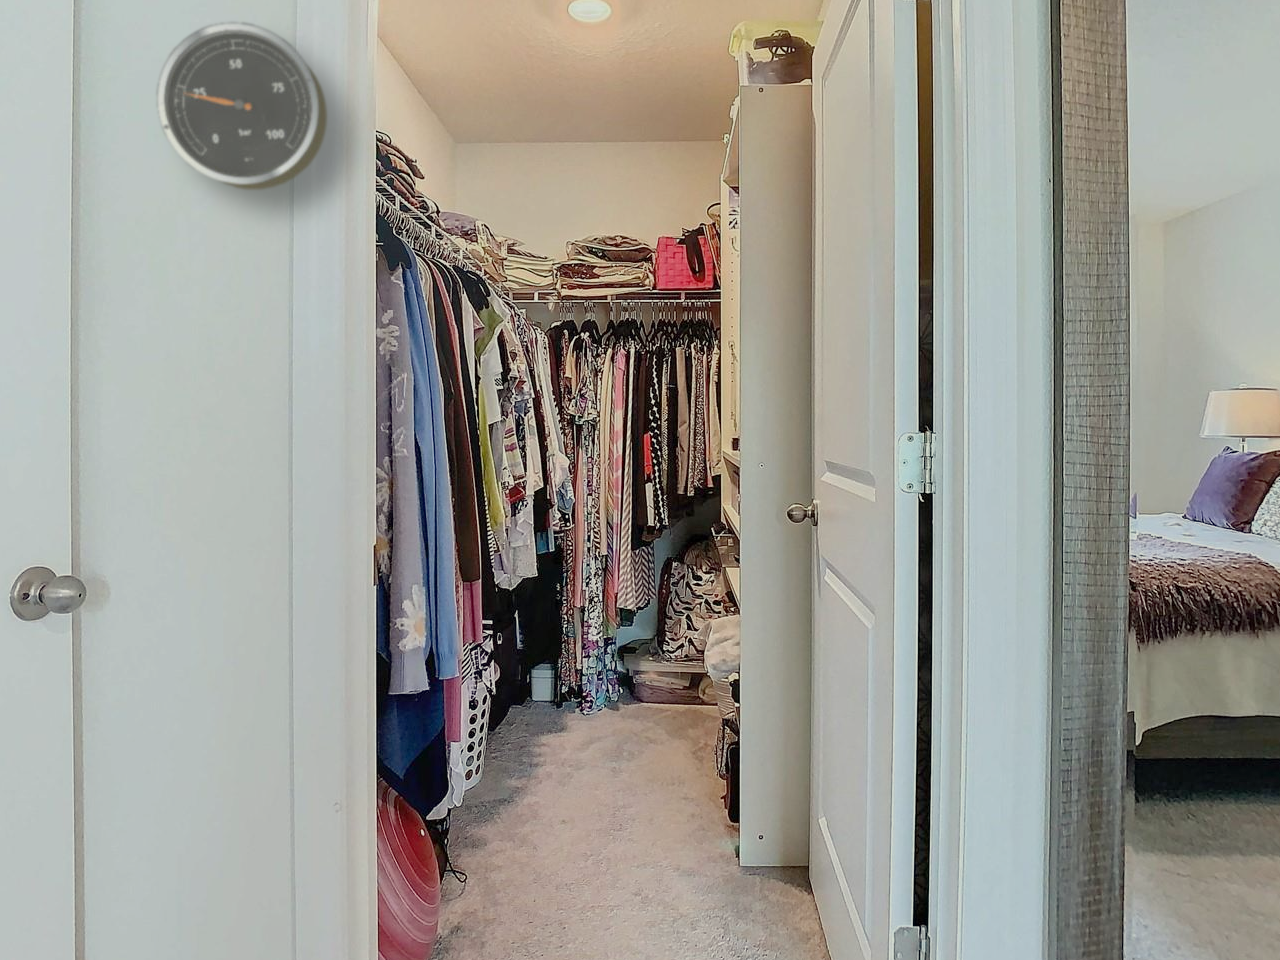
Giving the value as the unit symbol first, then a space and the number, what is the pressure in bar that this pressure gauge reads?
bar 22.5
